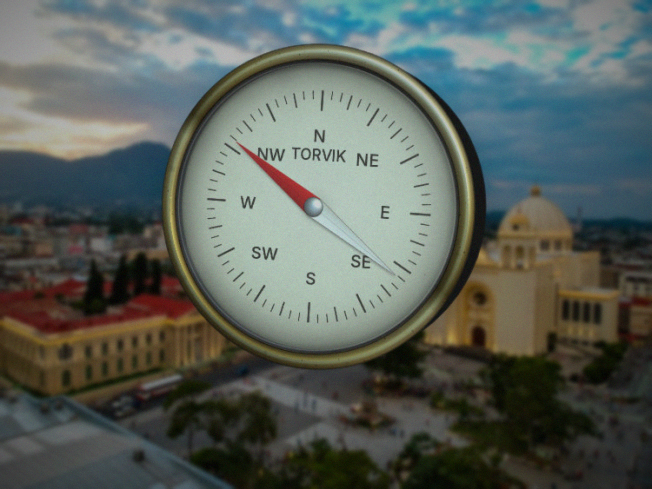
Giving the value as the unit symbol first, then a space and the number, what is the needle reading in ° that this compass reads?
° 305
